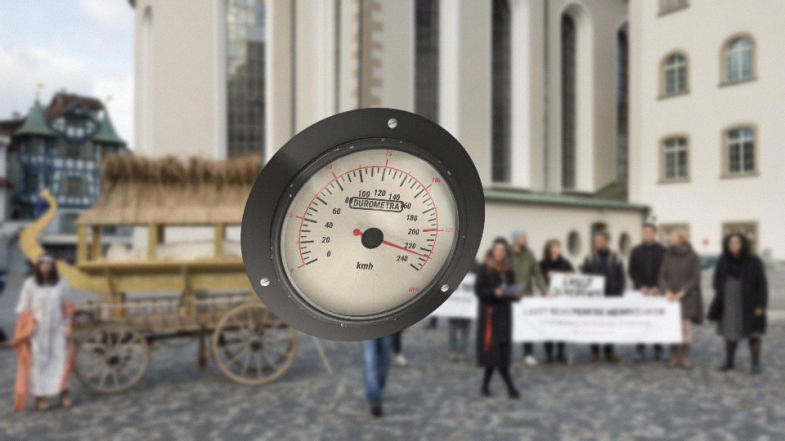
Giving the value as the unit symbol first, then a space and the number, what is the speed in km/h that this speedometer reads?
km/h 225
